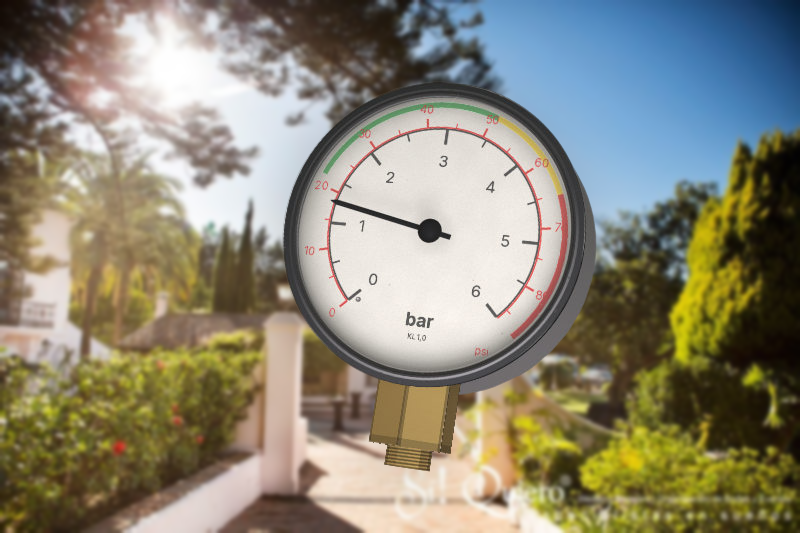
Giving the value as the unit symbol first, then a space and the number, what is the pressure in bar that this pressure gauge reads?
bar 1.25
